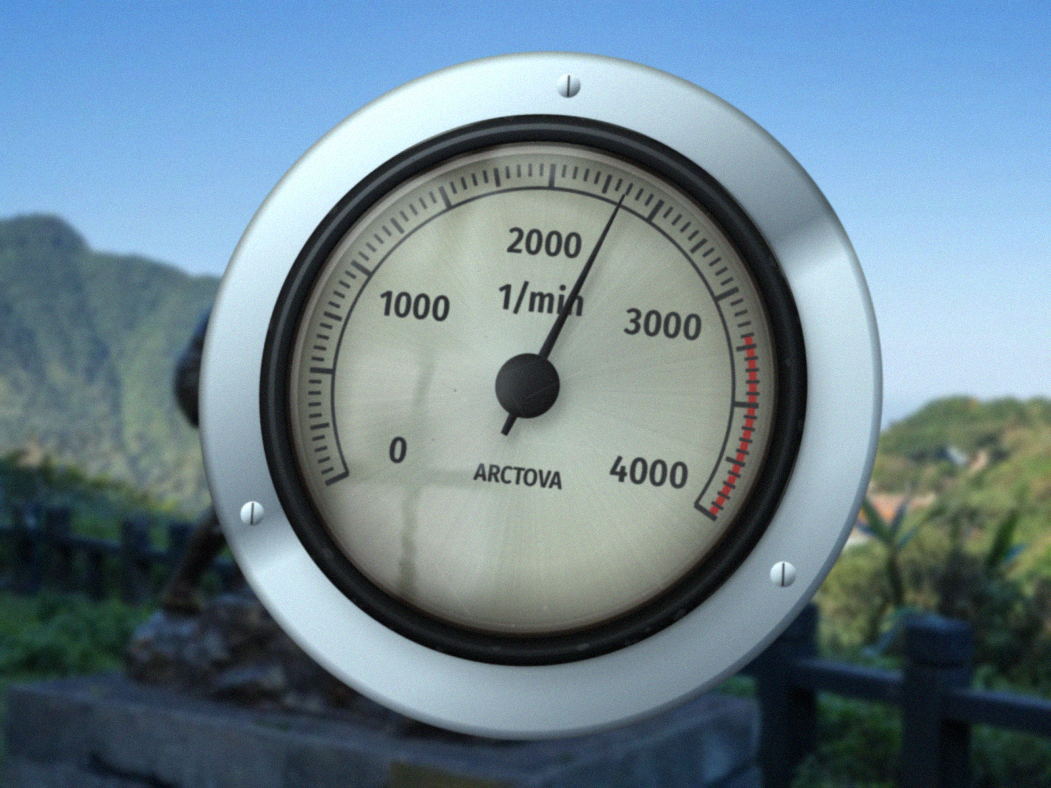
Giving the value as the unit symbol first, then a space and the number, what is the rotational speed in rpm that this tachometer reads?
rpm 2350
